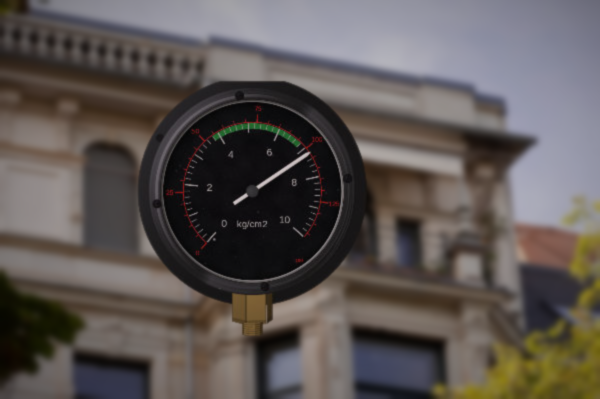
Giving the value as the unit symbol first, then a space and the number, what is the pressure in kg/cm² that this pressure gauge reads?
kg/cm² 7.2
